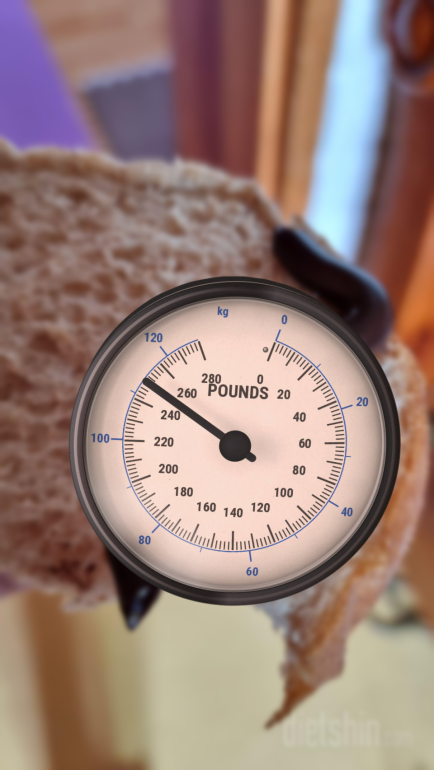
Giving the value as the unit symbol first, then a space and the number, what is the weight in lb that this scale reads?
lb 250
